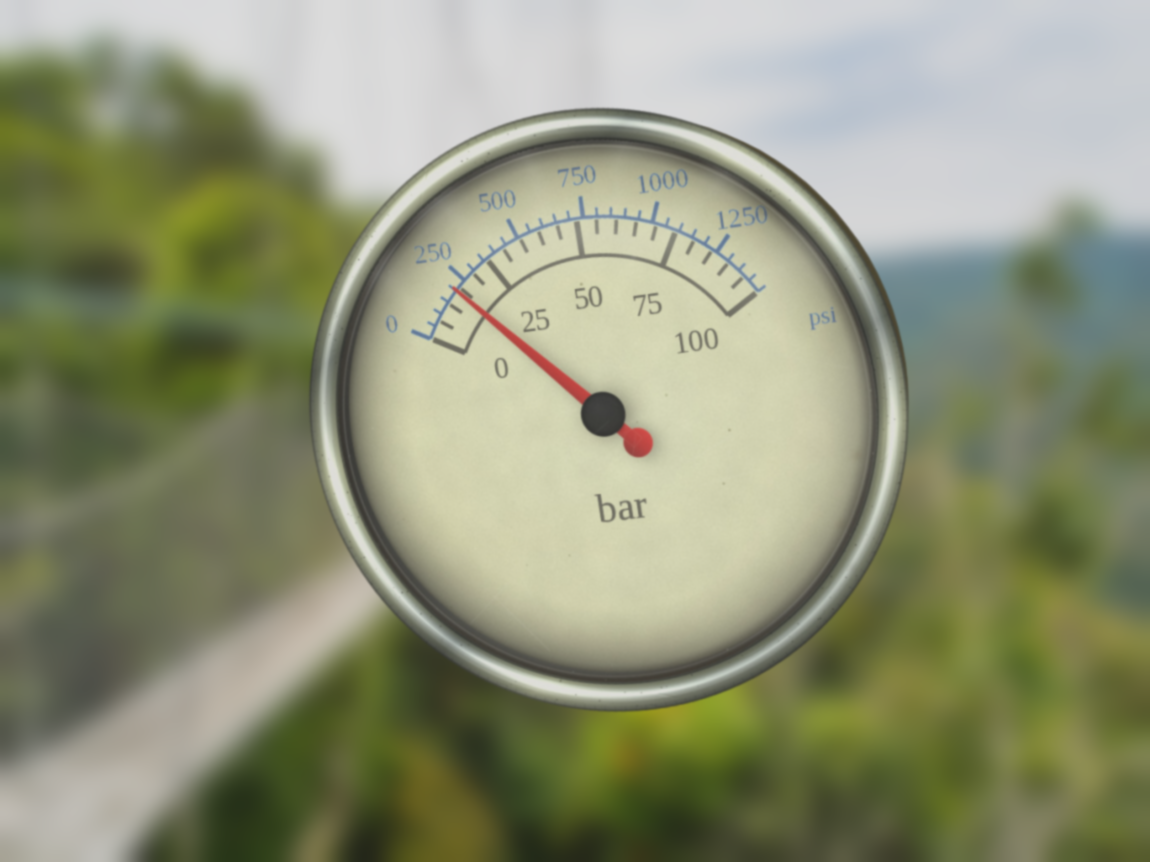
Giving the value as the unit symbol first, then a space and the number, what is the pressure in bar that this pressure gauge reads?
bar 15
